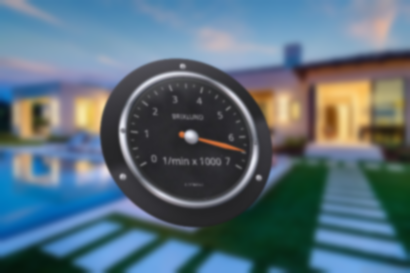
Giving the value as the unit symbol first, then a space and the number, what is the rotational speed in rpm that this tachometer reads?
rpm 6500
